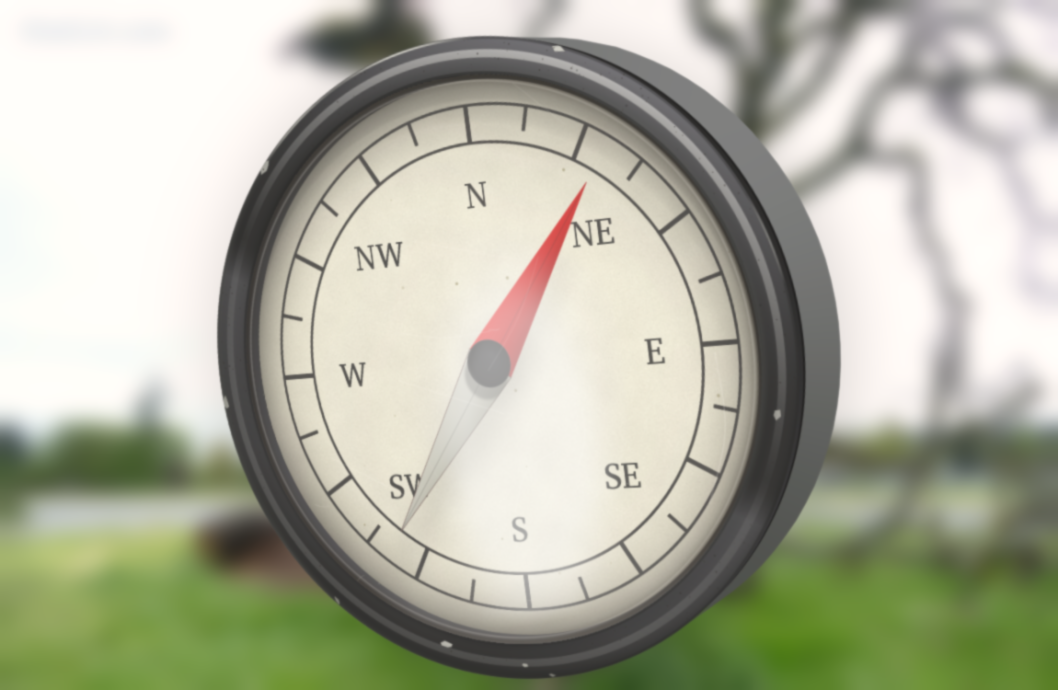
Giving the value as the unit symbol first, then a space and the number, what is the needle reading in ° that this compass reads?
° 37.5
